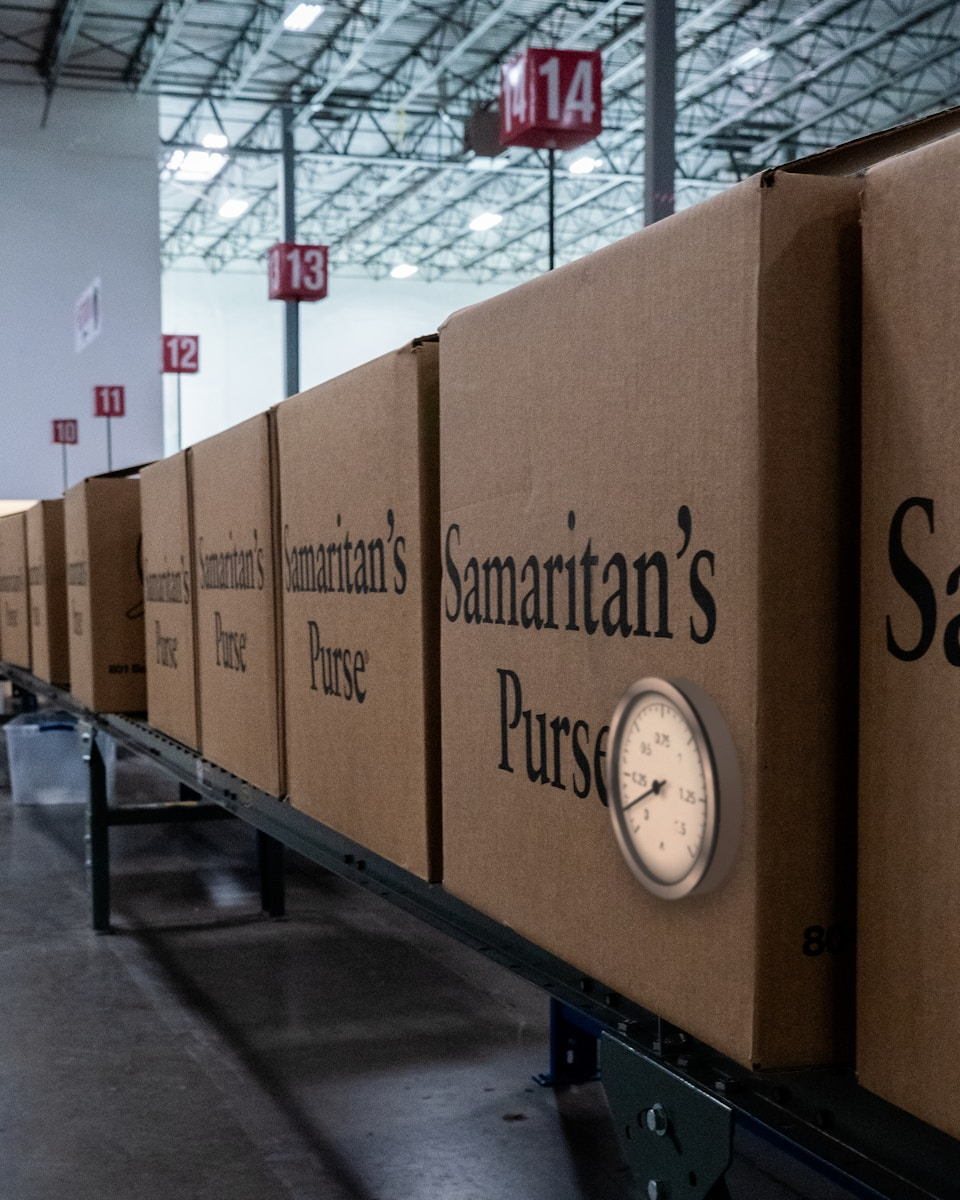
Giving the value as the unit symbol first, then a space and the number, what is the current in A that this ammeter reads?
A 0.1
